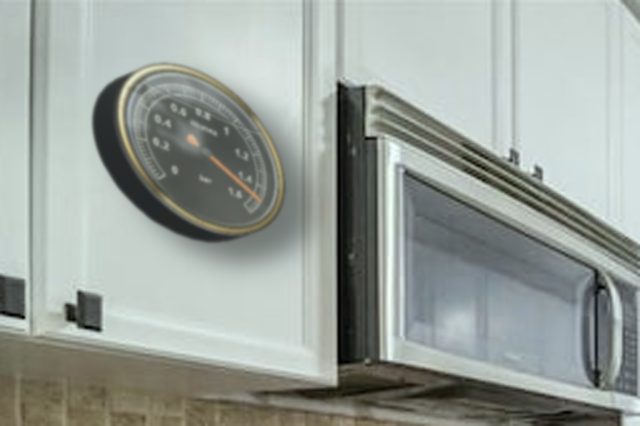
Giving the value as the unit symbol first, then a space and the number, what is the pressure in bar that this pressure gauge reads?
bar 1.5
